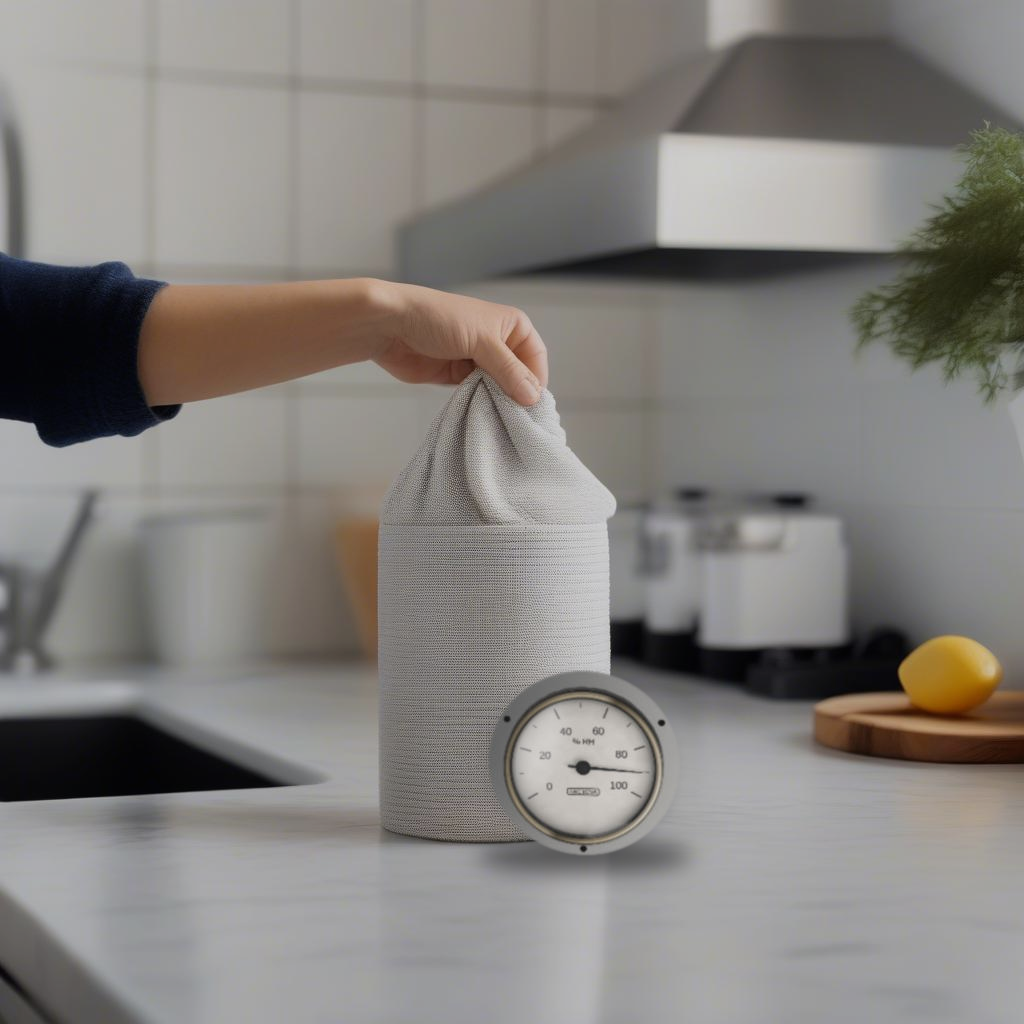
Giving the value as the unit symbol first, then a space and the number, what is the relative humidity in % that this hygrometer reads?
% 90
